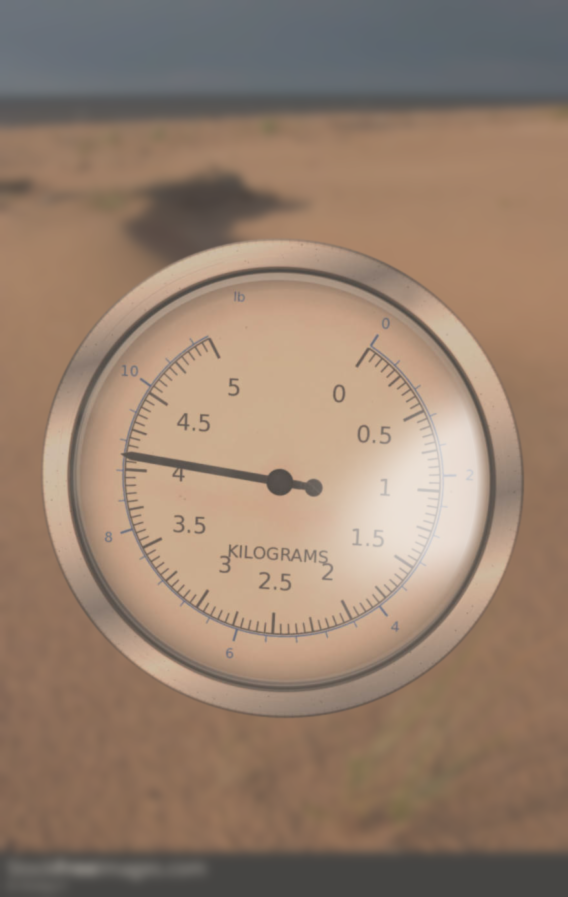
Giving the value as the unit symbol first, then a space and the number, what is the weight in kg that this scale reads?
kg 4.1
